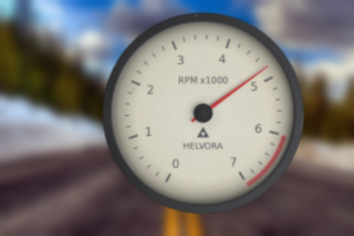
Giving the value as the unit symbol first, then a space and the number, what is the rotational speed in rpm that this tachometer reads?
rpm 4800
